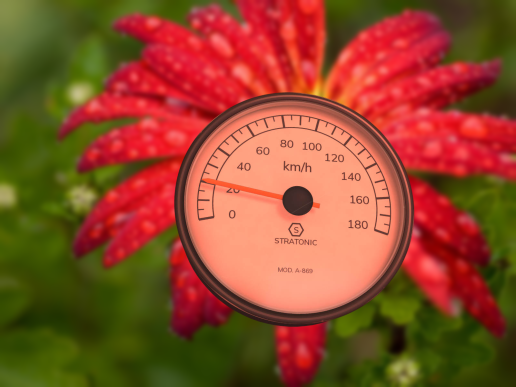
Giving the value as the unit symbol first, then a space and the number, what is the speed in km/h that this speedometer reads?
km/h 20
